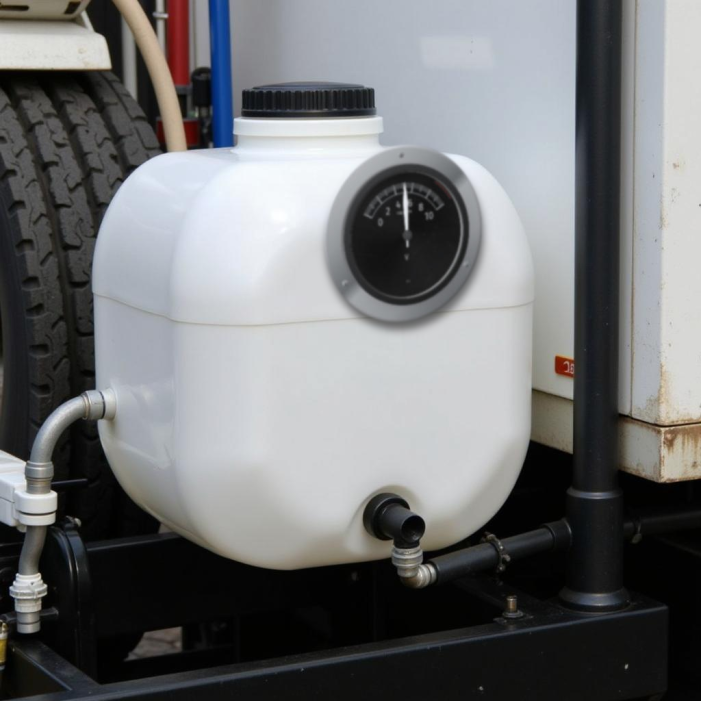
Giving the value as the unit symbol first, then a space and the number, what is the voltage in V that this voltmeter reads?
V 5
